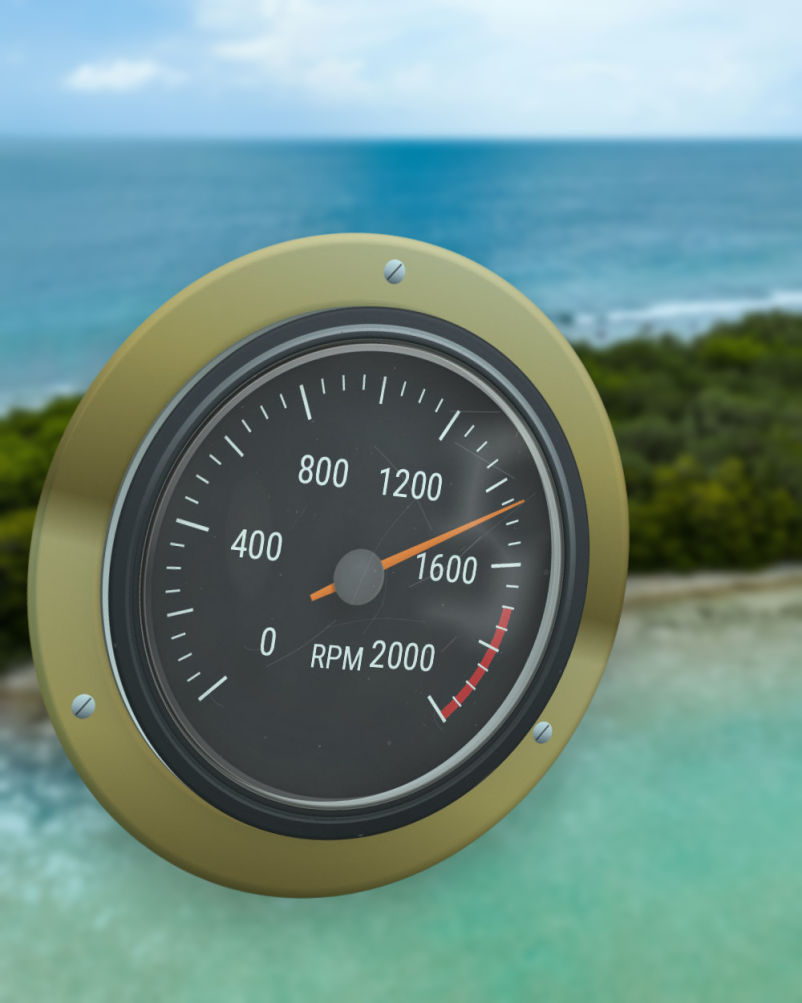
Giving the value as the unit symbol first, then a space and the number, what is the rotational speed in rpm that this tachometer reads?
rpm 1450
